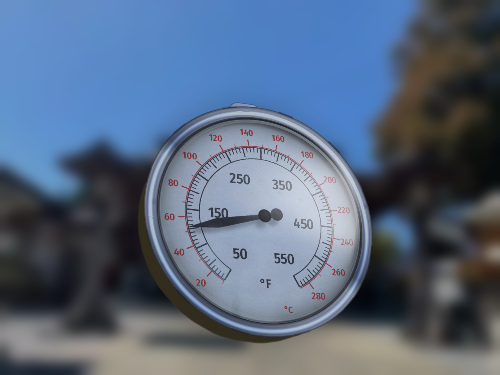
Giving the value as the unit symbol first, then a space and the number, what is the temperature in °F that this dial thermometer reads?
°F 125
